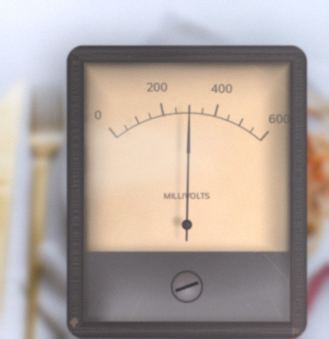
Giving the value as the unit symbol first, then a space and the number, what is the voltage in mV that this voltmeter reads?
mV 300
